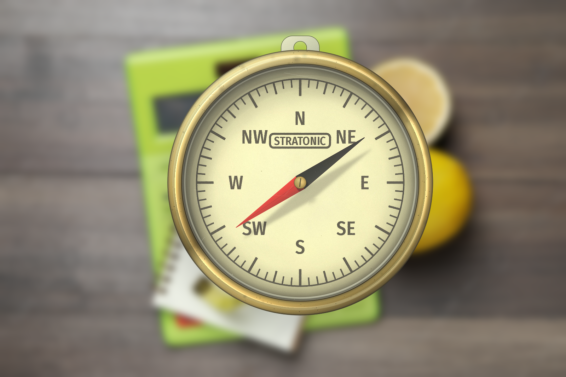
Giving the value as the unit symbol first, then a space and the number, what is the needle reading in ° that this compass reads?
° 235
